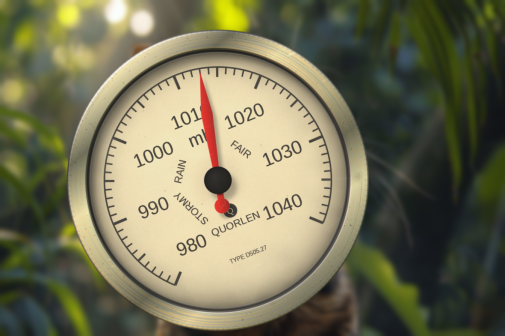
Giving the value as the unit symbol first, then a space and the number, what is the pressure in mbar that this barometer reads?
mbar 1013
